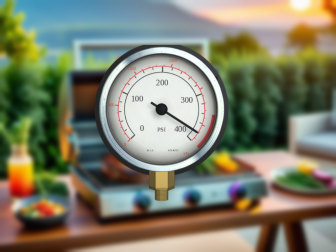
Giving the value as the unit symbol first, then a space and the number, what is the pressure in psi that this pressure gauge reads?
psi 380
